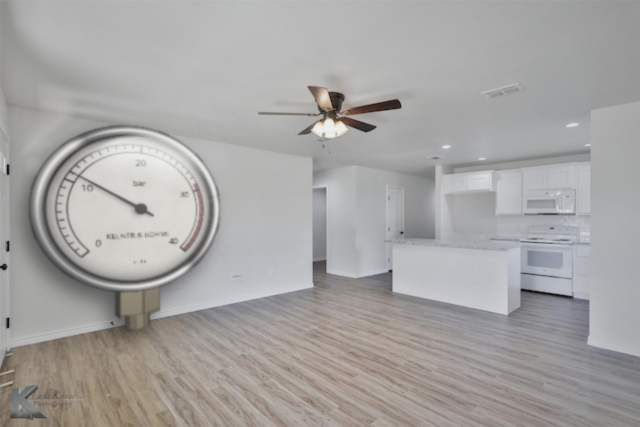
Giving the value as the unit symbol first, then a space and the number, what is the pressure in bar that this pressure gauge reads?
bar 11
